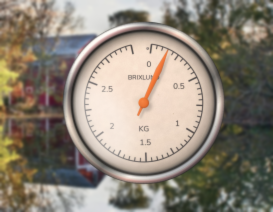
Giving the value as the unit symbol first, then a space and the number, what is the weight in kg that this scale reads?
kg 0.15
